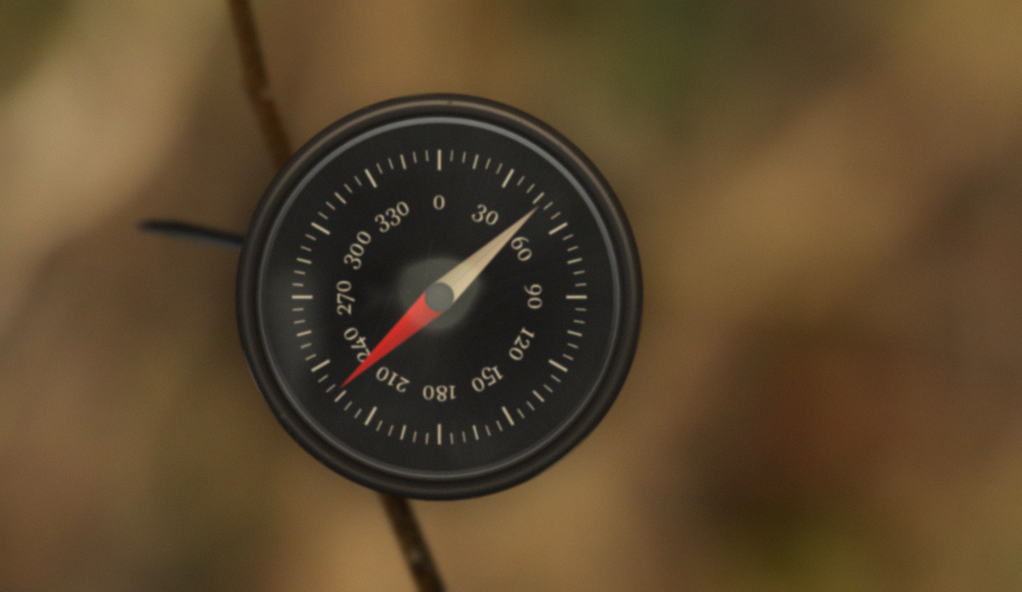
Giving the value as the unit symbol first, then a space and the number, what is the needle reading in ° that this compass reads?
° 227.5
